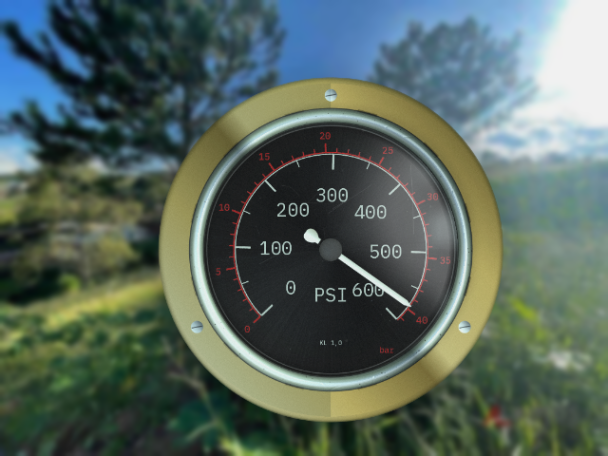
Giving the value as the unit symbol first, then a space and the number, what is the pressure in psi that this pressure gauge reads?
psi 575
